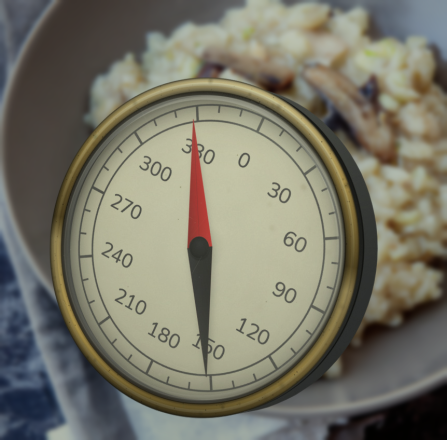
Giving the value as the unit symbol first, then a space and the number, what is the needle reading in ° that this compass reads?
° 330
